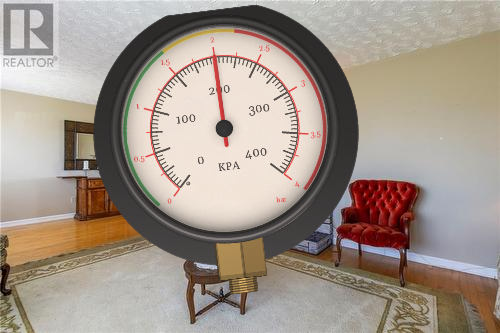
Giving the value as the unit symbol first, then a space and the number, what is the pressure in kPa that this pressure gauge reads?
kPa 200
